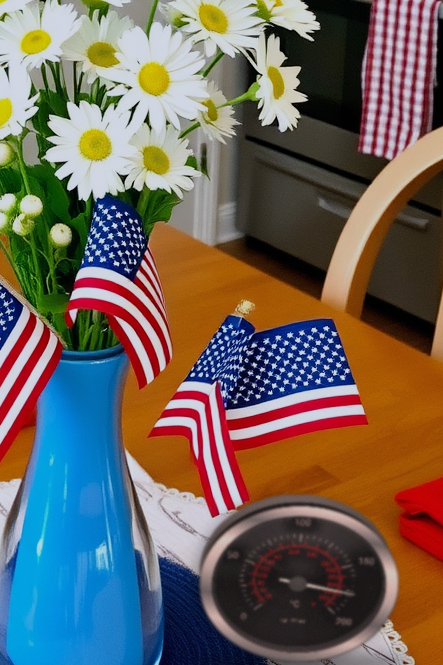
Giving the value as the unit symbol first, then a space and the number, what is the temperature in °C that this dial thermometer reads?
°C 175
